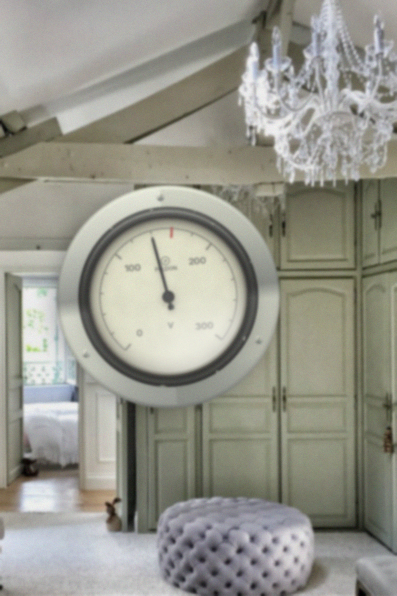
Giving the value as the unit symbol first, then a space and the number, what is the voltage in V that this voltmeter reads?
V 140
